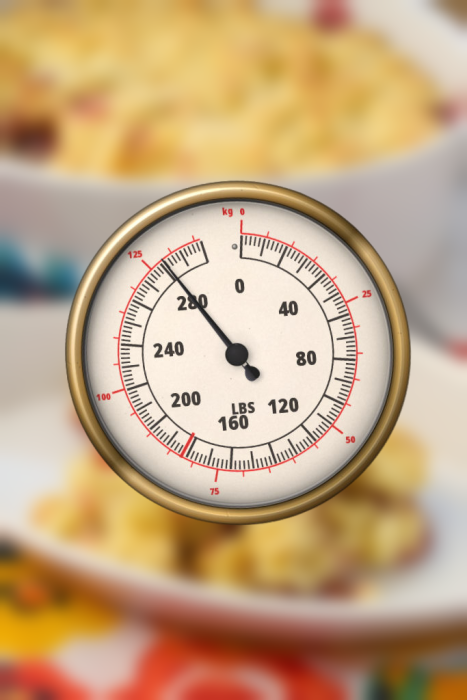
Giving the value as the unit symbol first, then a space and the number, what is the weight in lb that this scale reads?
lb 282
